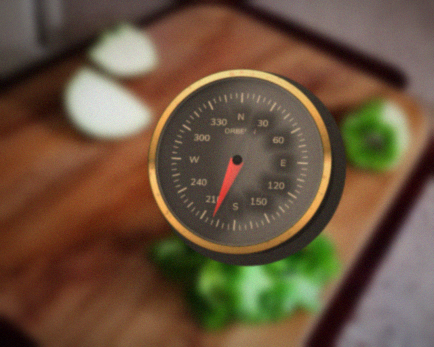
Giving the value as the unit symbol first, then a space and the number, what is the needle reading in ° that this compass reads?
° 200
